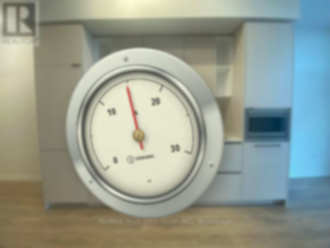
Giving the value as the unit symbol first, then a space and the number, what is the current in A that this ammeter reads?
A 15
